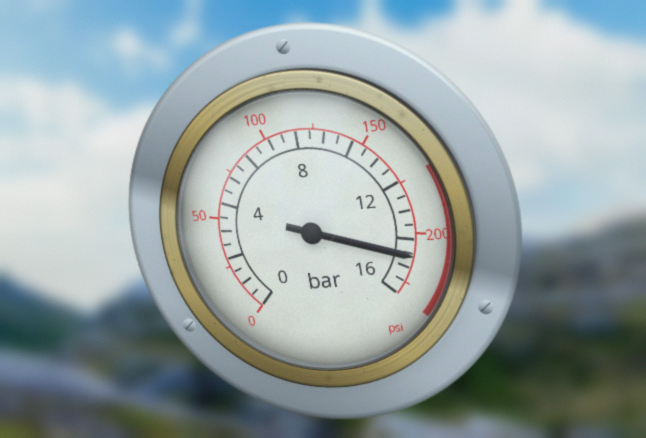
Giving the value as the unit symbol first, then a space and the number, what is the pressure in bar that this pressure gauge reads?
bar 14.5
